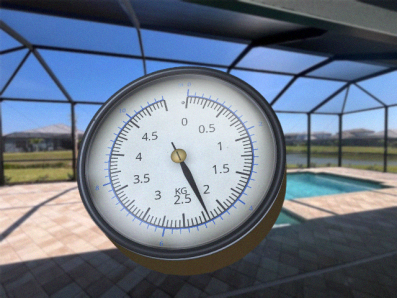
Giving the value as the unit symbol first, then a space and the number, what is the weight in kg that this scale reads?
kg 2.2
